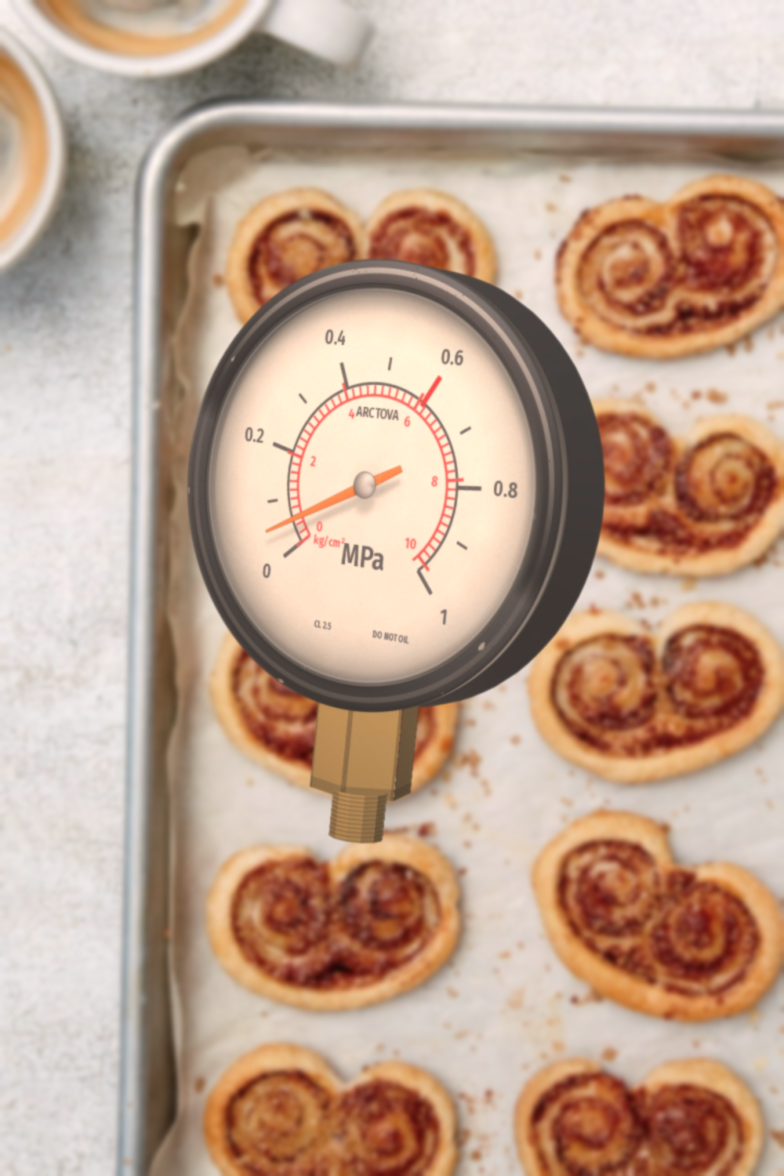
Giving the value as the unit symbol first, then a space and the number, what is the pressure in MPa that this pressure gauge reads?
MPa 0.05
